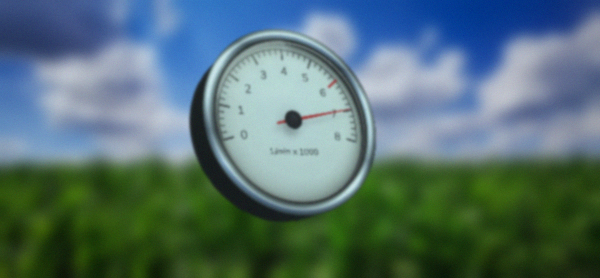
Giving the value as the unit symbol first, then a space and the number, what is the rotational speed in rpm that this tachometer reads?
rpm 7000
